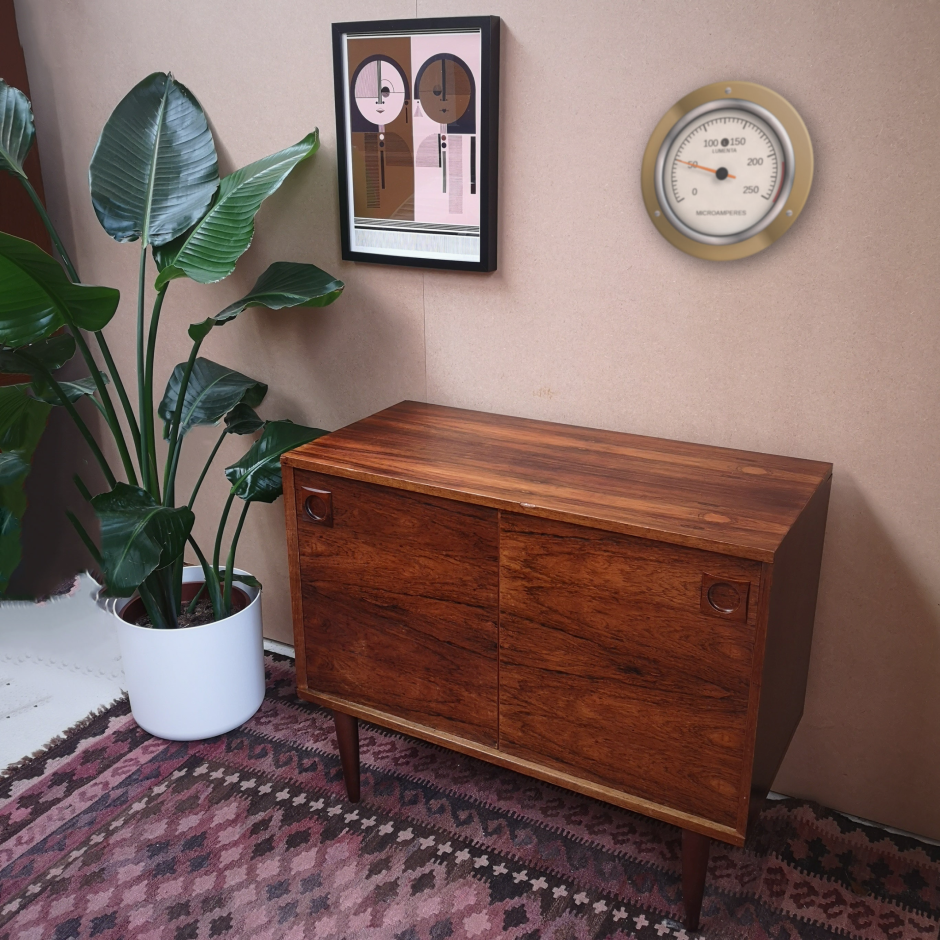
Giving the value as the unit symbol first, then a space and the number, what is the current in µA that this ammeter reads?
µA 50
